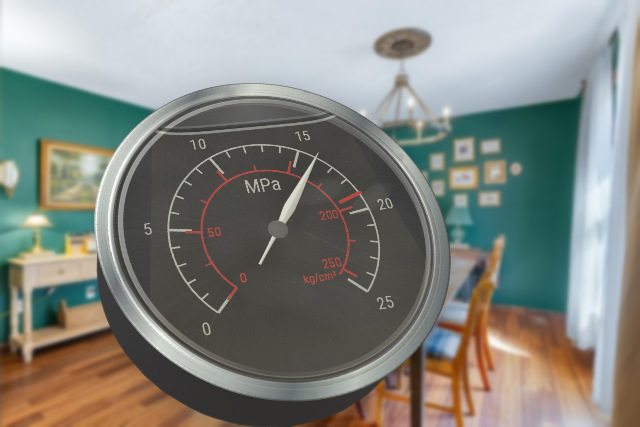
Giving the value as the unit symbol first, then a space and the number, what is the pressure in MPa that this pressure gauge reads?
MPa 16
